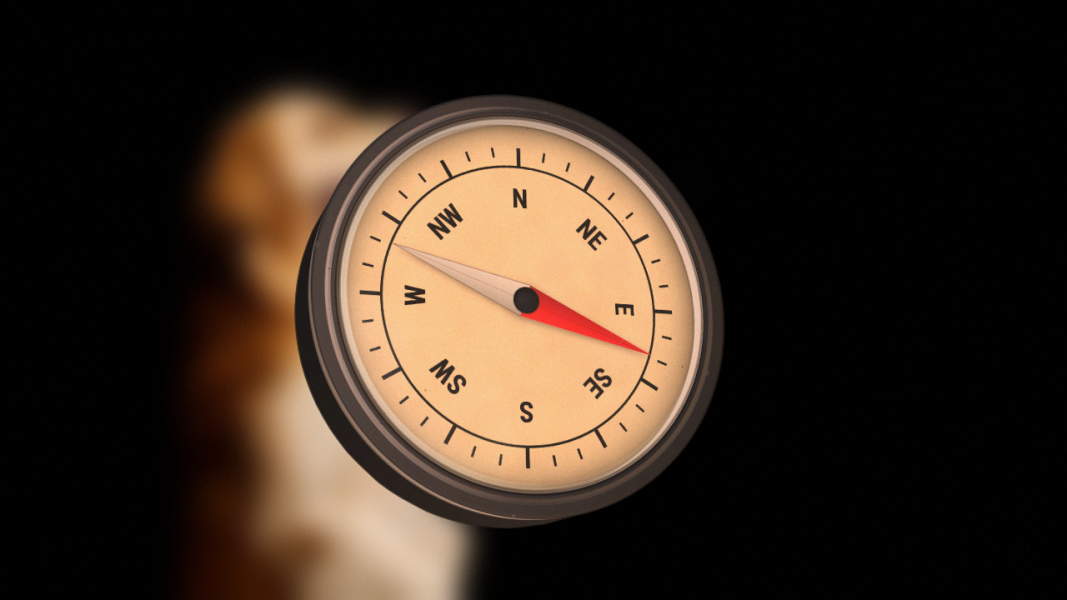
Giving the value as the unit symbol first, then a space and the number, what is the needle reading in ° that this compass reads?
° 110
